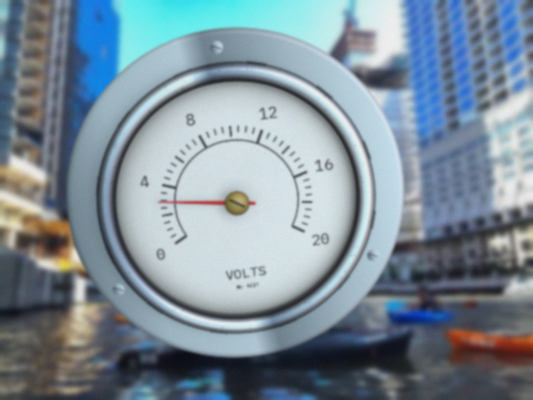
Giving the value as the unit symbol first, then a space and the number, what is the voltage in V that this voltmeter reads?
V 3
